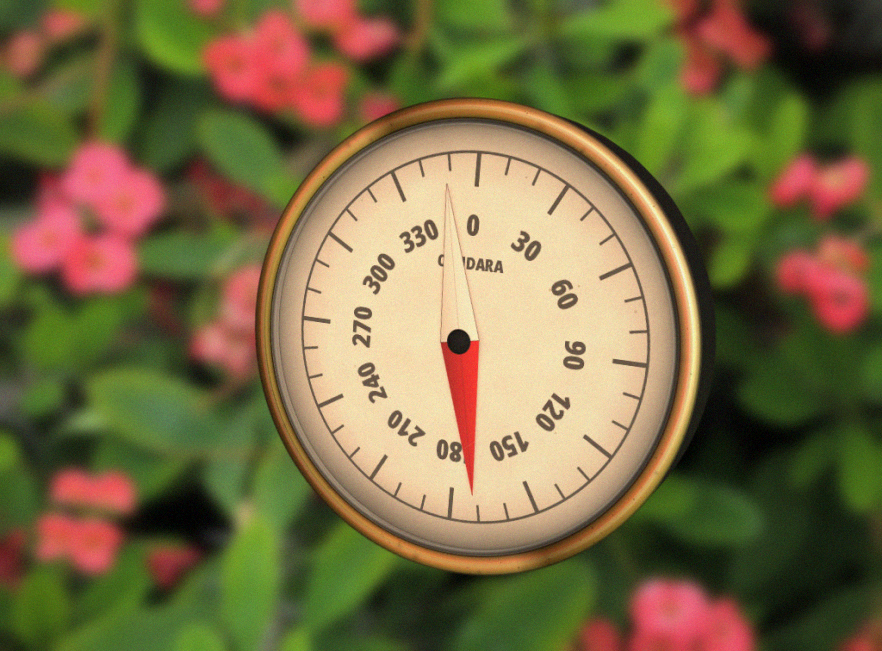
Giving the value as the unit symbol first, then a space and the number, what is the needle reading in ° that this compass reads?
° 170
